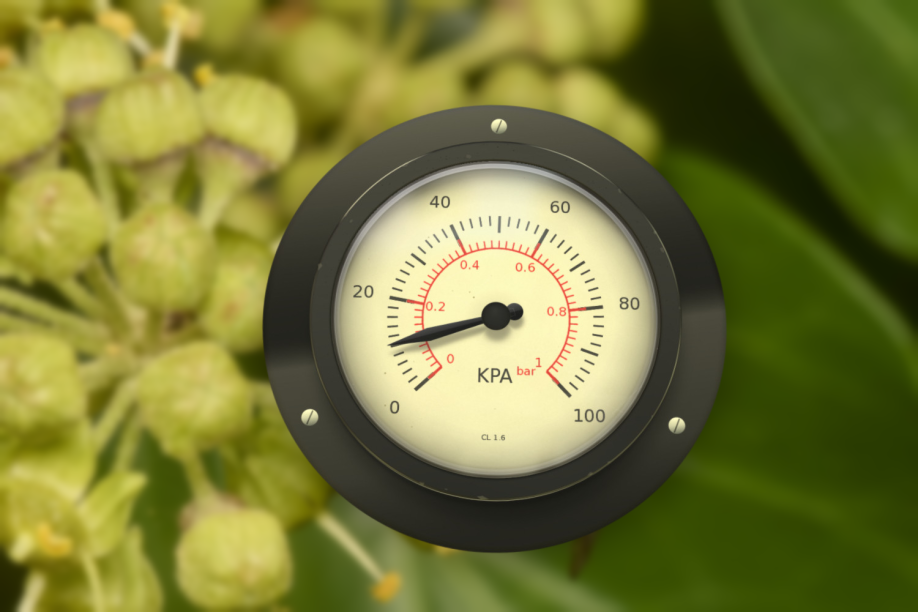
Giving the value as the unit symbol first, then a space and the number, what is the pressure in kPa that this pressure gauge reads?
kPa 10
